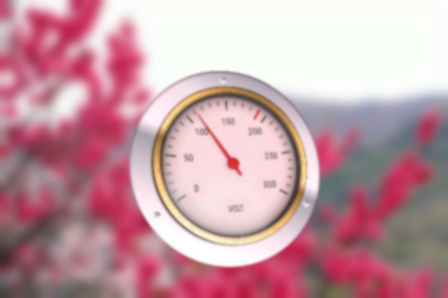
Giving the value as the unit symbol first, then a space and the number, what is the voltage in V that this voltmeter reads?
V 110
